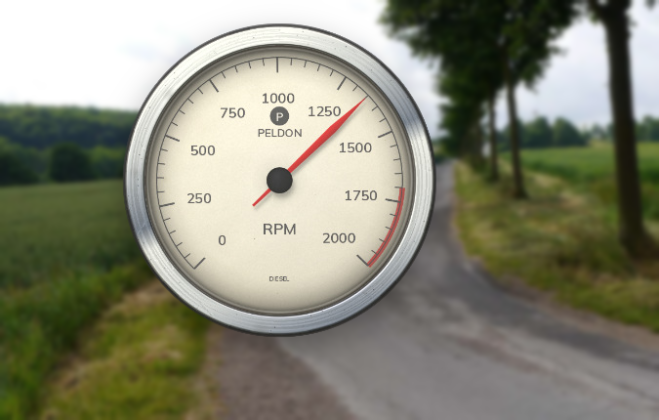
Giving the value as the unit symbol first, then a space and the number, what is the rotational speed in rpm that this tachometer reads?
rpm 1350
